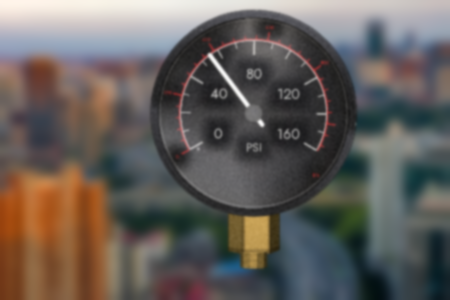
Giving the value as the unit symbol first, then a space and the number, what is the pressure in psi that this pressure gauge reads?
psi 55
